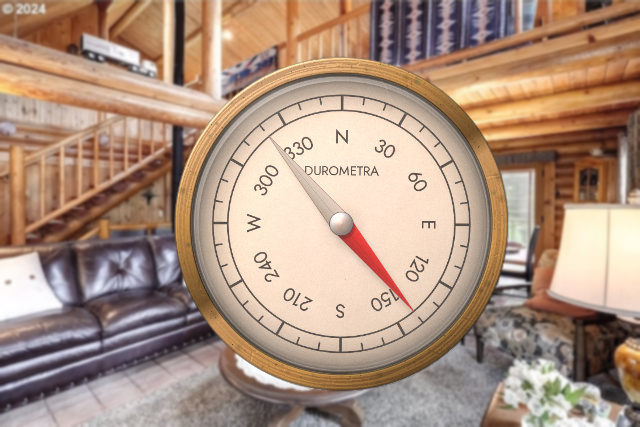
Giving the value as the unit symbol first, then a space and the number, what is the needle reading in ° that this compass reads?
° 140
